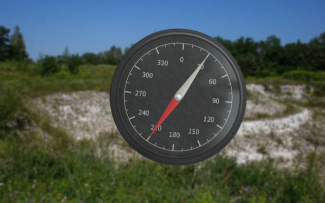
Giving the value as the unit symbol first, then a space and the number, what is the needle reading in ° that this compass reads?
° 210
